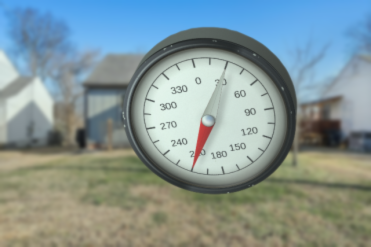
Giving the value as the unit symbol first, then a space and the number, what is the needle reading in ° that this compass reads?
° 210
